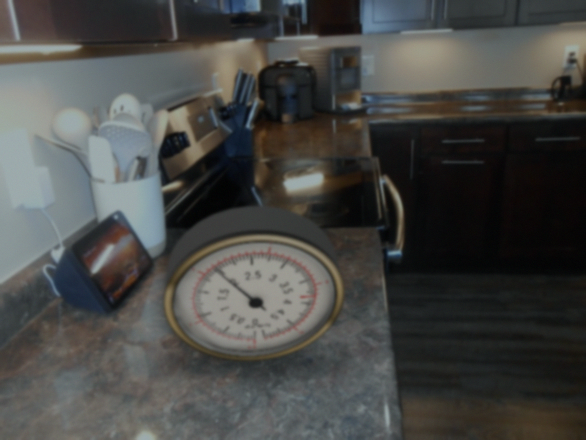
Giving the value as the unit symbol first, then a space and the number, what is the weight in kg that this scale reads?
kg 2
